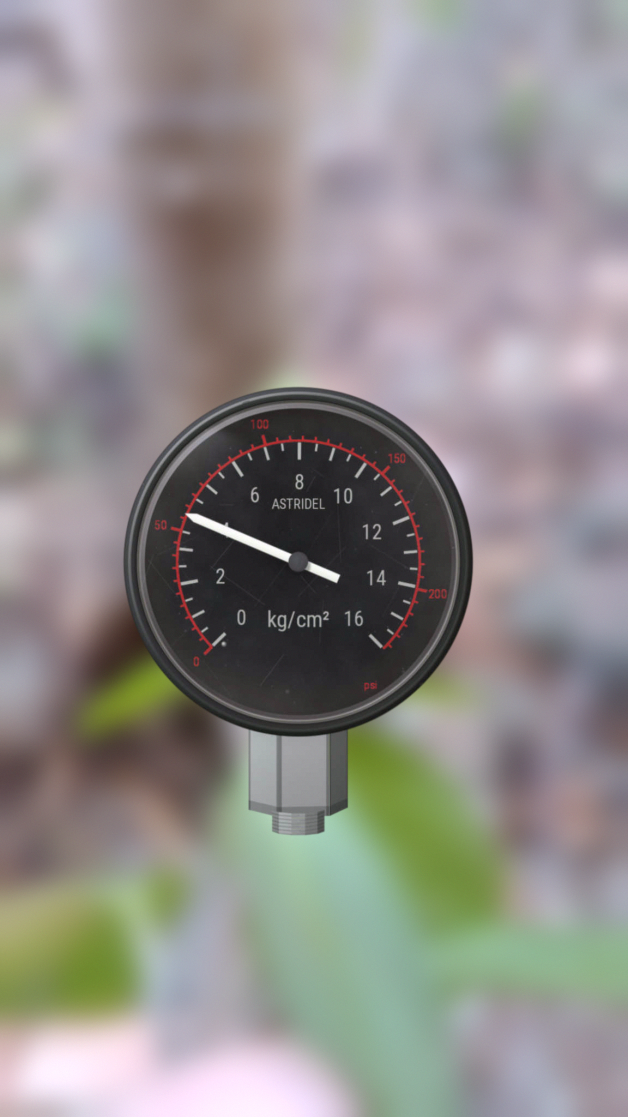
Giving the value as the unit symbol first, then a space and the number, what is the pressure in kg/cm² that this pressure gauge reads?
kg/cm² 4
